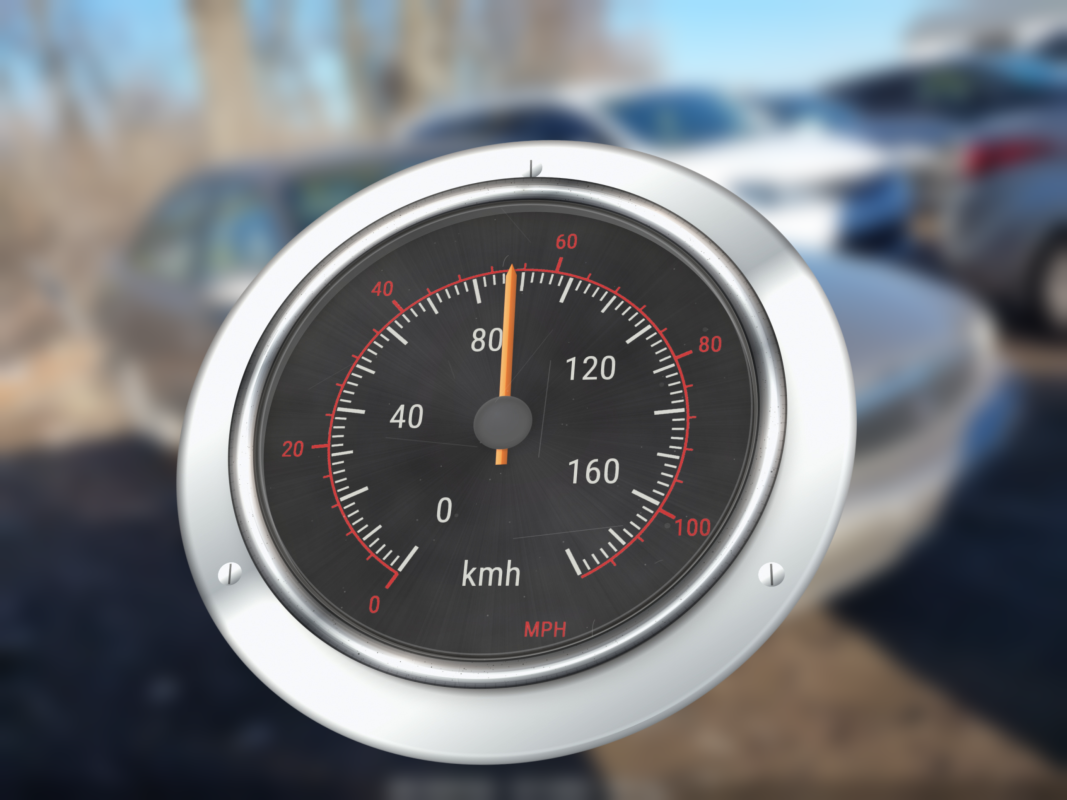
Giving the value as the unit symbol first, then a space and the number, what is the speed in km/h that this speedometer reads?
km/h 88
